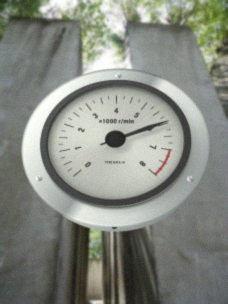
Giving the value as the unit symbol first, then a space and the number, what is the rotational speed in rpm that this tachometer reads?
rpm 6000
